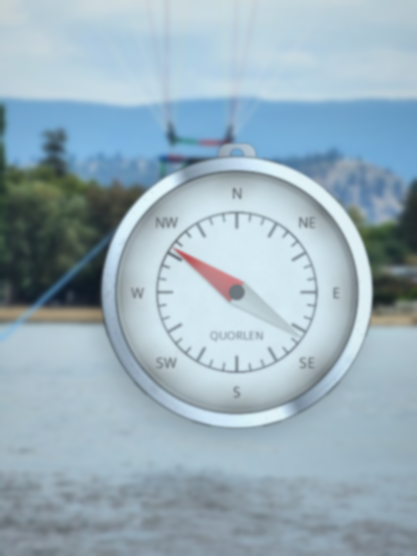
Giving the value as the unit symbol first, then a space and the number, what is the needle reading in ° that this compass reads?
° 305
